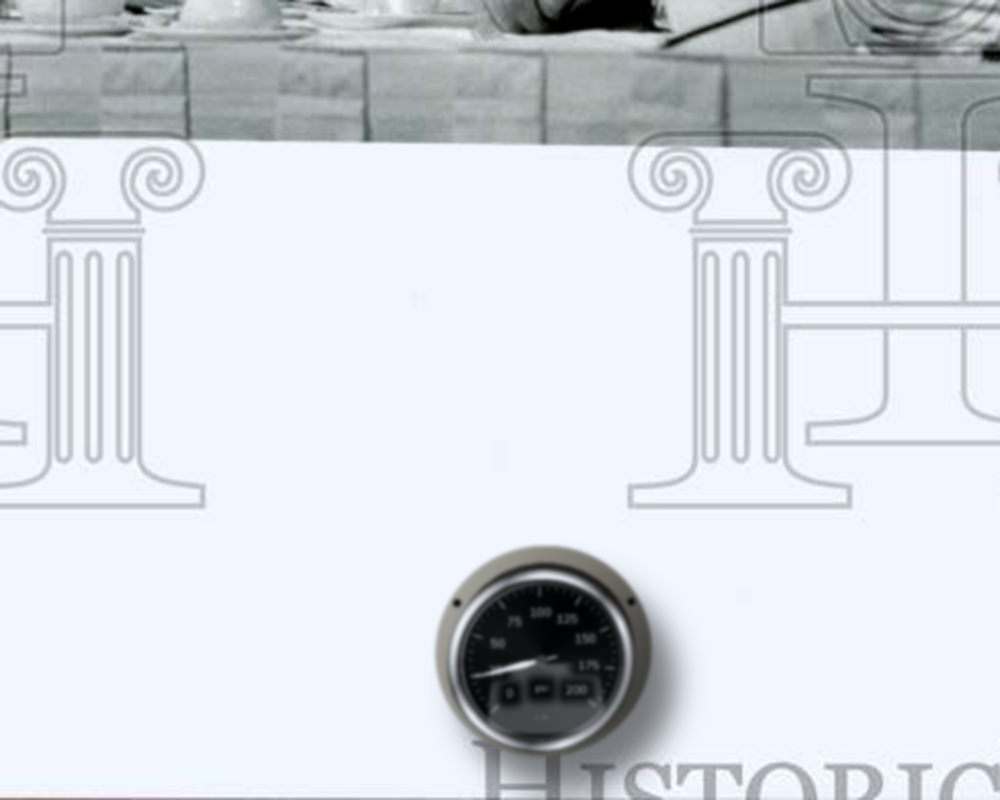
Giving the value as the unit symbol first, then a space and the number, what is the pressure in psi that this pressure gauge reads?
psi 25
